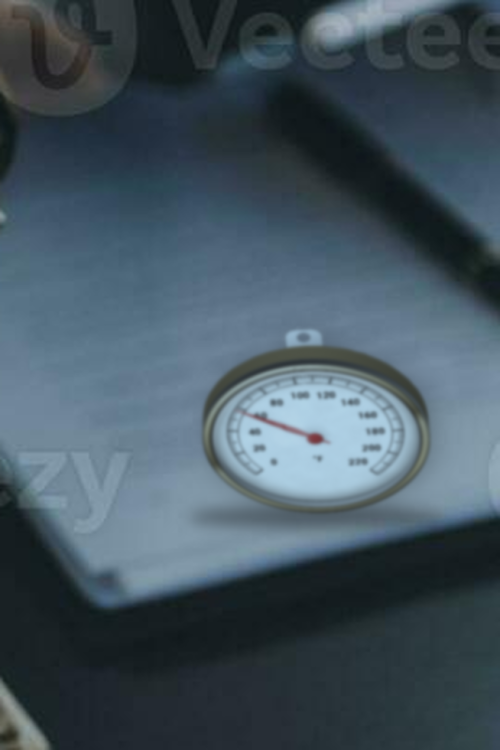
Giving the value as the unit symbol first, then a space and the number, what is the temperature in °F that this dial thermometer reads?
°F 60
